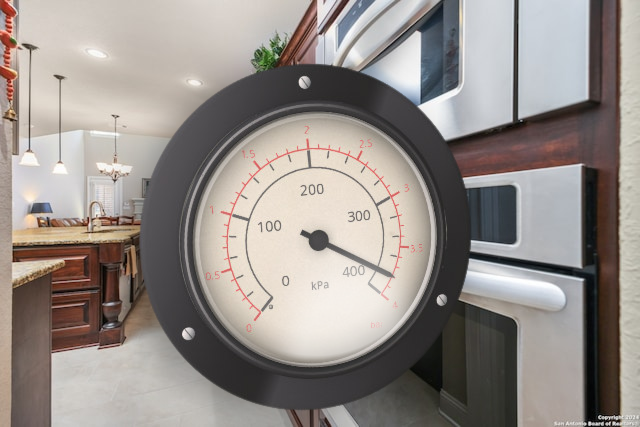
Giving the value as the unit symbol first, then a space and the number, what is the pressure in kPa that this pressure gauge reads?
kPa 380
